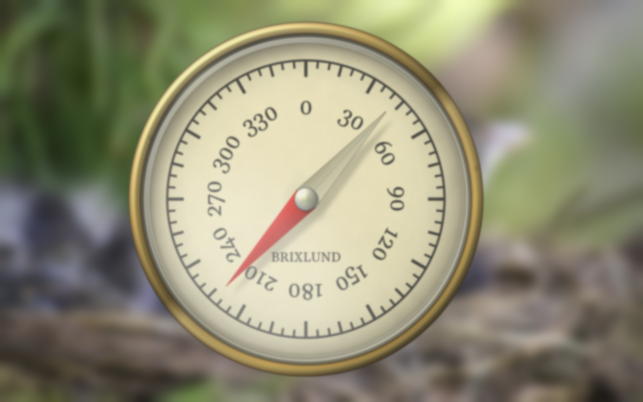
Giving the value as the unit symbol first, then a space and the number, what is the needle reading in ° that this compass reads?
° 222.5
